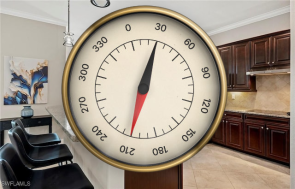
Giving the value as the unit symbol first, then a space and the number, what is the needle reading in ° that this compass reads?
° 210
